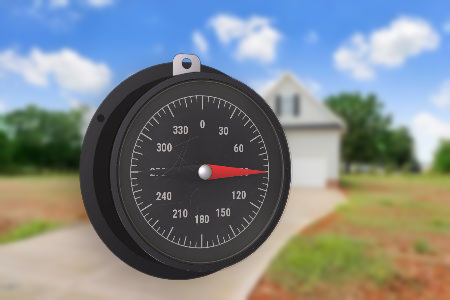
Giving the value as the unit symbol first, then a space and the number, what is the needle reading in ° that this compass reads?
° 90
